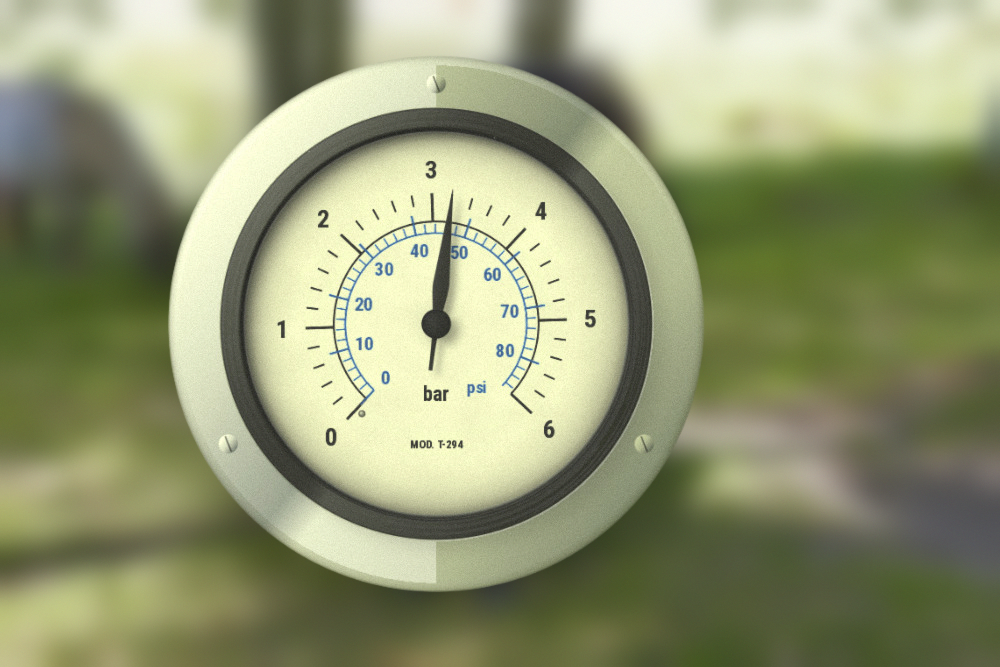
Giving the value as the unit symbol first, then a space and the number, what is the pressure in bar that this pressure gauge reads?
bar 3.2
